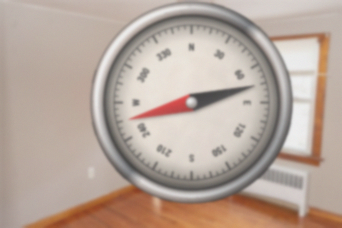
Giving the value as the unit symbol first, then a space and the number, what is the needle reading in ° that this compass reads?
° 255
